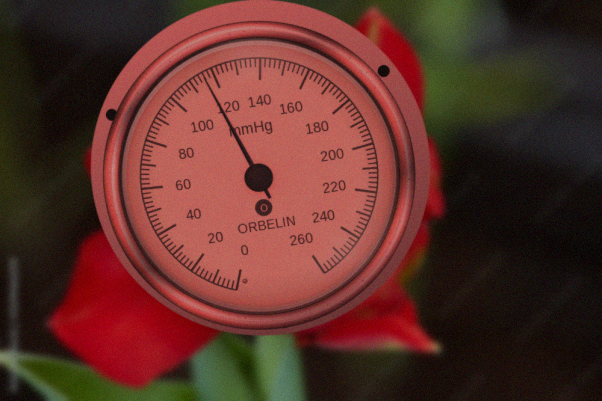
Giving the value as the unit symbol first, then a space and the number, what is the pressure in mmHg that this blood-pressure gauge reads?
mmHg 116
